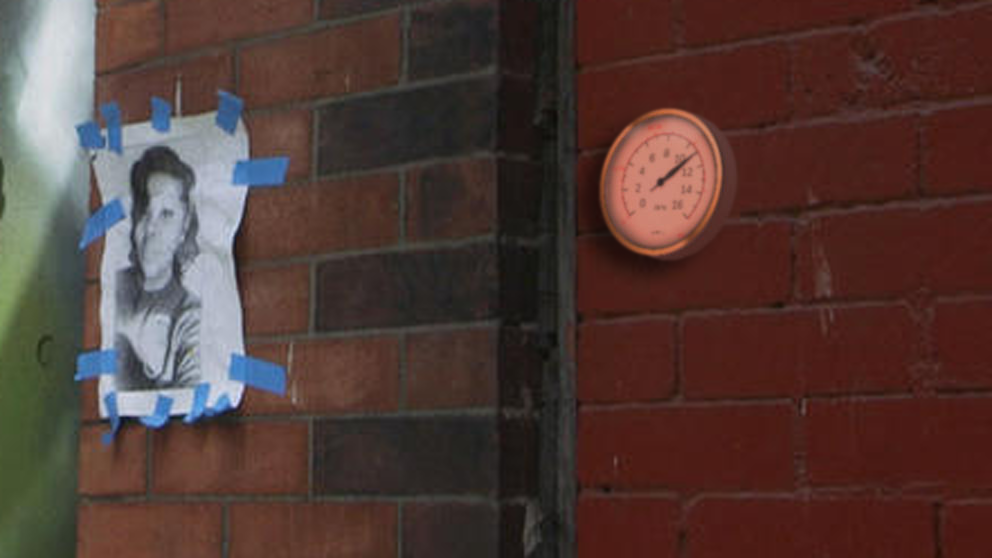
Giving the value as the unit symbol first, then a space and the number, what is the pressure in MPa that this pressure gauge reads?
MPa 11
